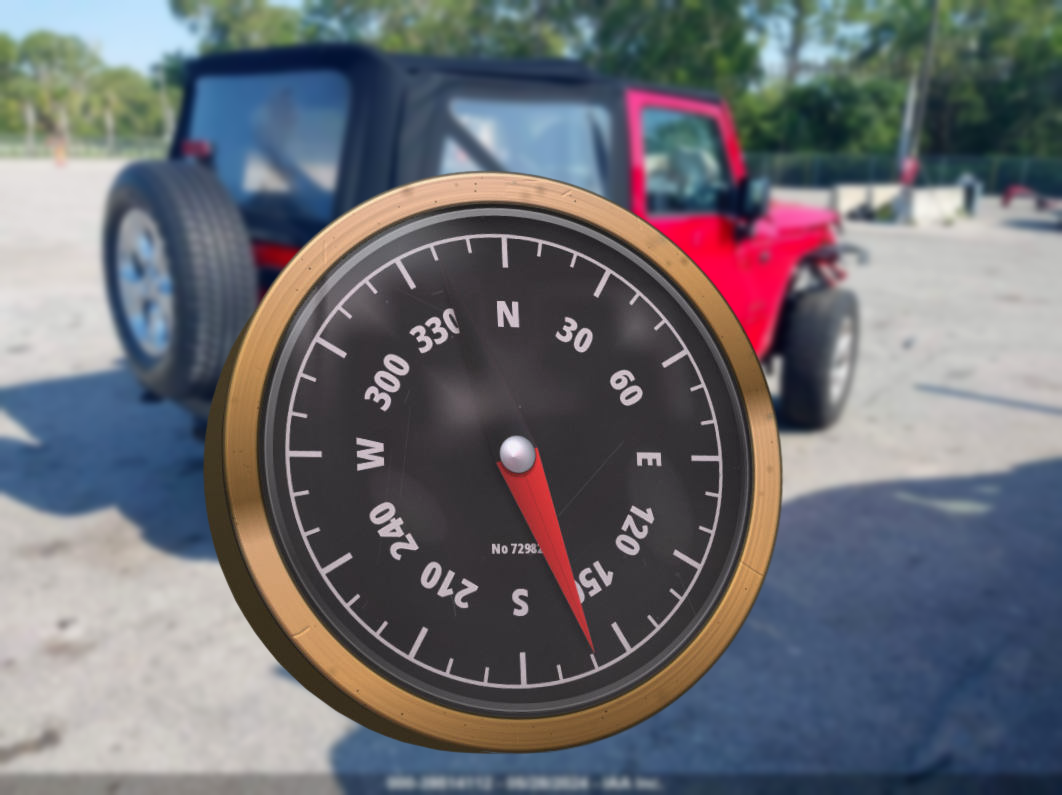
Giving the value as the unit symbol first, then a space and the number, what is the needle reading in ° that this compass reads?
° 160
